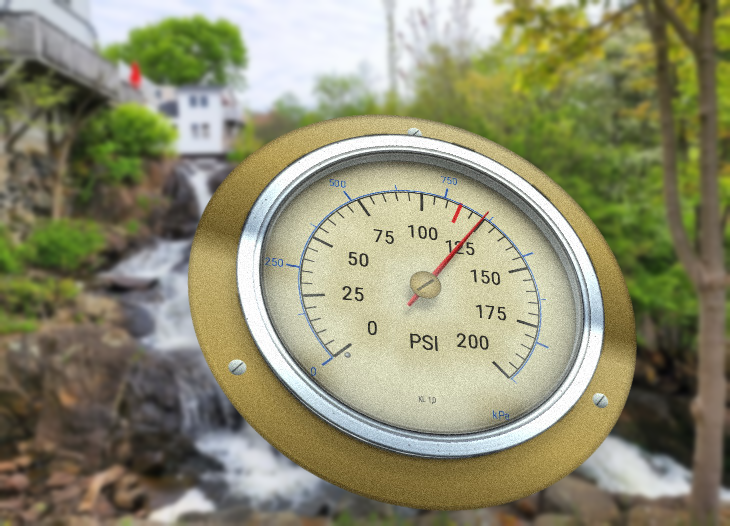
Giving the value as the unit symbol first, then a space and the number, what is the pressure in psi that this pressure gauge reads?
psi 125
